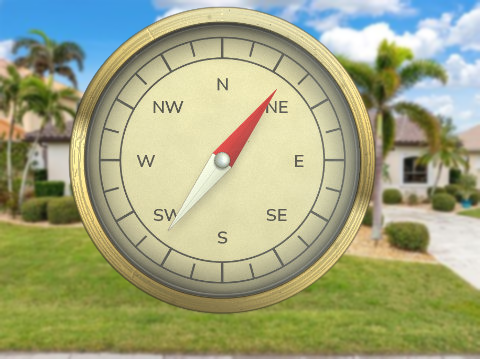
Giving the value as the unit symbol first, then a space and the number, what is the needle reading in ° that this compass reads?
° 37.5
